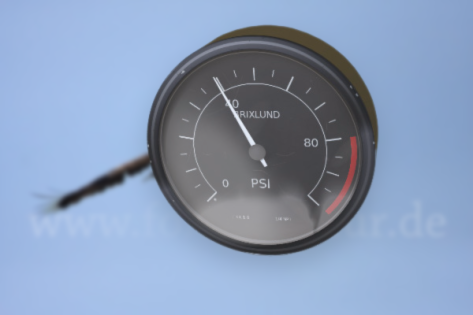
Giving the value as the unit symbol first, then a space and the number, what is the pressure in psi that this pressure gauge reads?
psi 40
